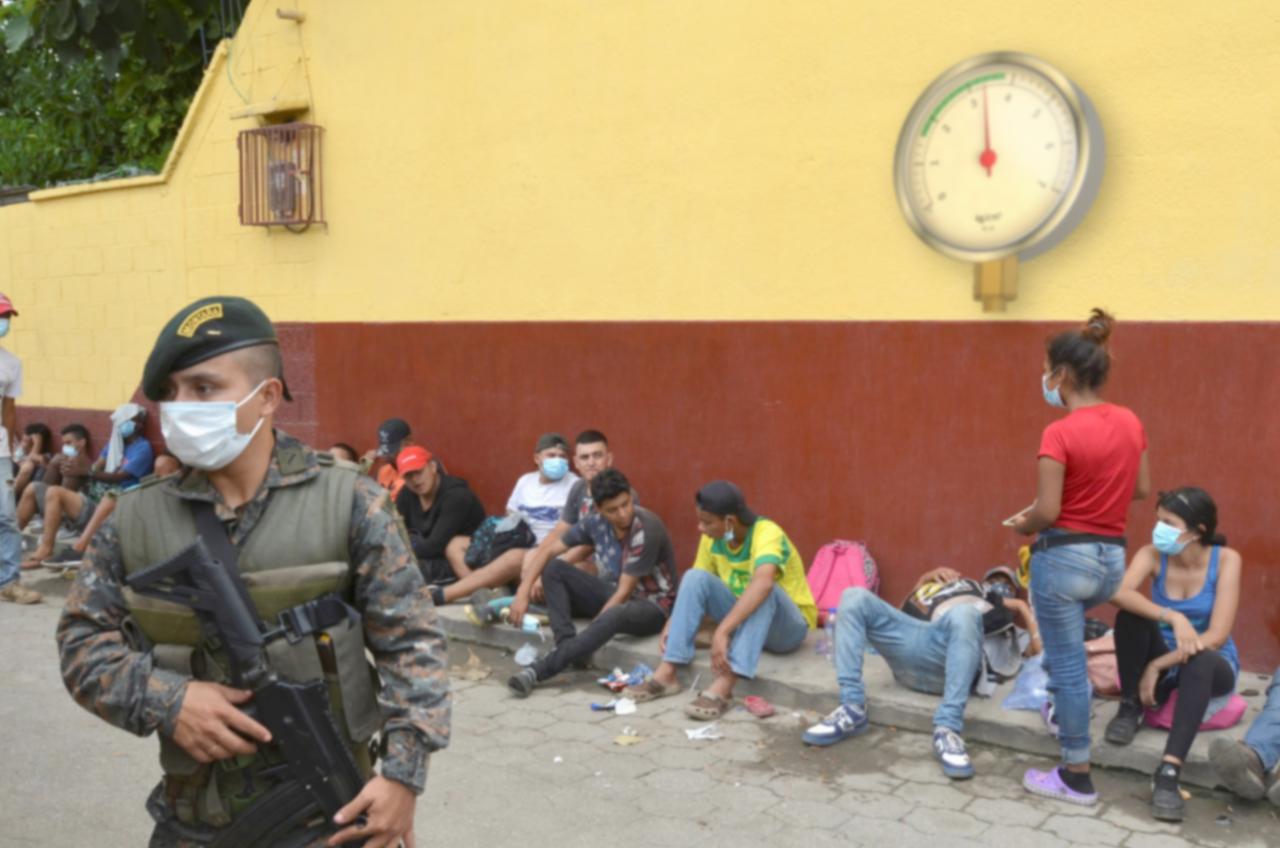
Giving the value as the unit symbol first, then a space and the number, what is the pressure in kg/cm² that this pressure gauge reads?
kg/cm² 3.4
